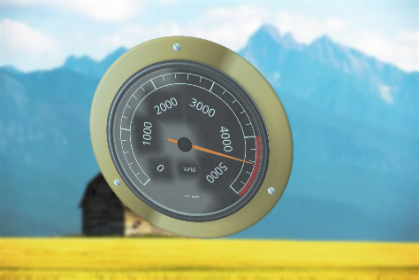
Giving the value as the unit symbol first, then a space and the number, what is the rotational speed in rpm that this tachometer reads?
rpm 4400
